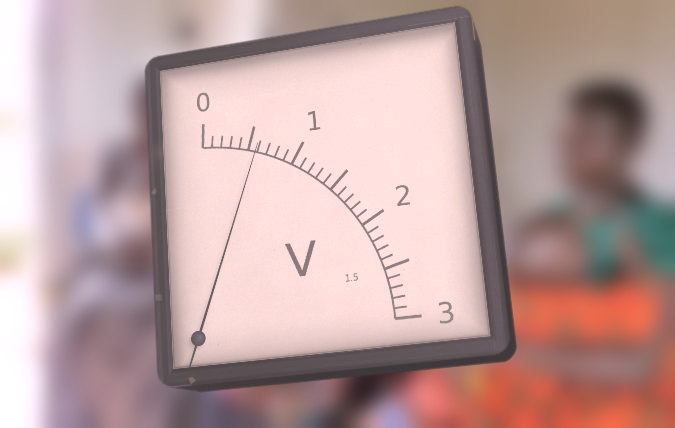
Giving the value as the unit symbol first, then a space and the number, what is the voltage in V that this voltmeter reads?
V 0.6
